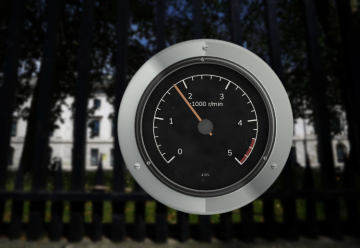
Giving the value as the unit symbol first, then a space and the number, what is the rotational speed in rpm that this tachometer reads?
rpm 1800
